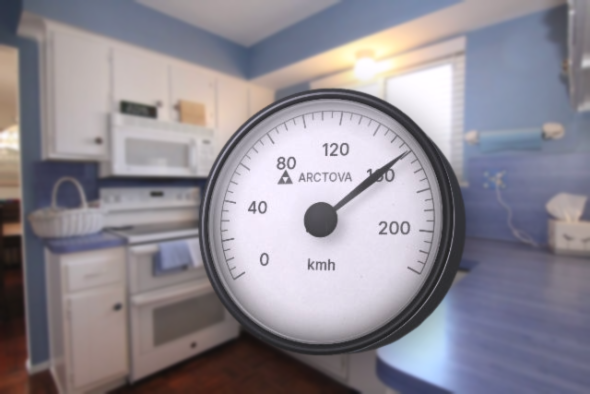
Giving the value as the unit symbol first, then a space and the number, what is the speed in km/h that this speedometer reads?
km/h 160
